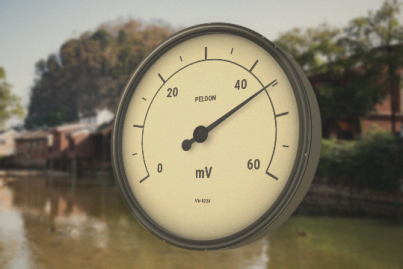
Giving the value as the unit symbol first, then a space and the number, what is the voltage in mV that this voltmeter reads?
mV 45
